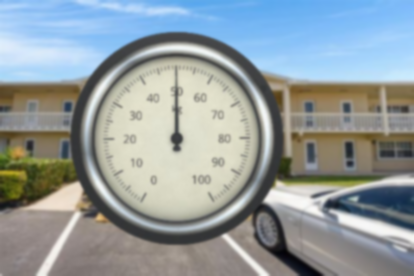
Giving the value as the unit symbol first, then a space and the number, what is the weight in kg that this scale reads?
kg 50
